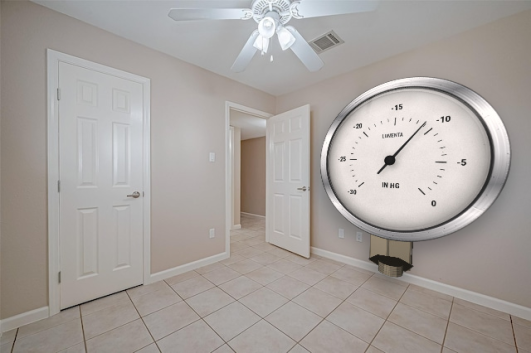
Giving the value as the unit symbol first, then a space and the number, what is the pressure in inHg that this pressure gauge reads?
inHg -11
